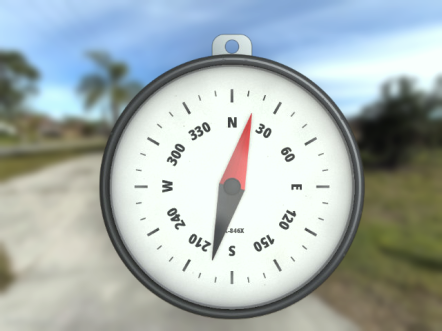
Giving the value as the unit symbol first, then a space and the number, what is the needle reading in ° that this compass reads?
° 15
